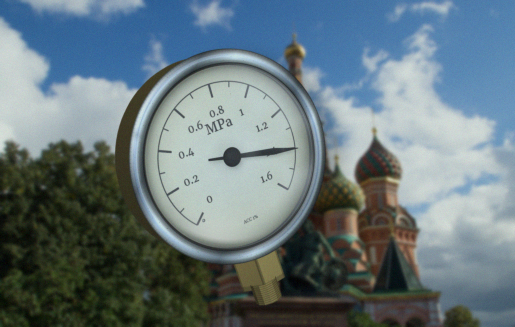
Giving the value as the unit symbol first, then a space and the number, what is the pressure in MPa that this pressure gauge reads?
MPa 1.4
